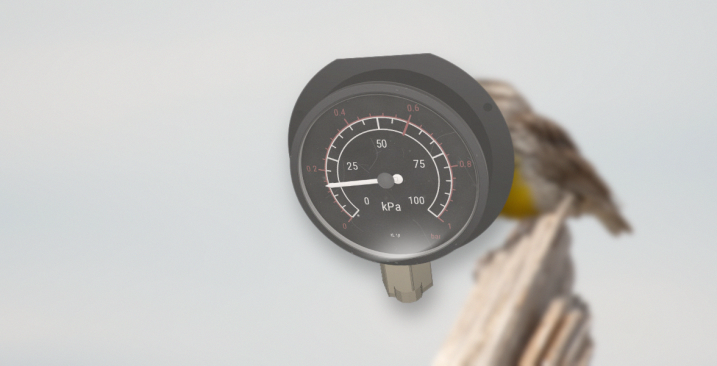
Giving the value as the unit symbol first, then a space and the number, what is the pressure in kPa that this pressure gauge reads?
kPa 15
